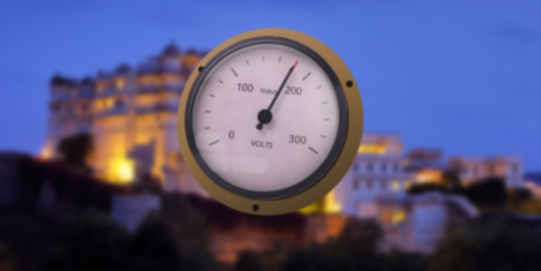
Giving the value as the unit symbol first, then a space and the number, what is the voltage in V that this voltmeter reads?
V 180
